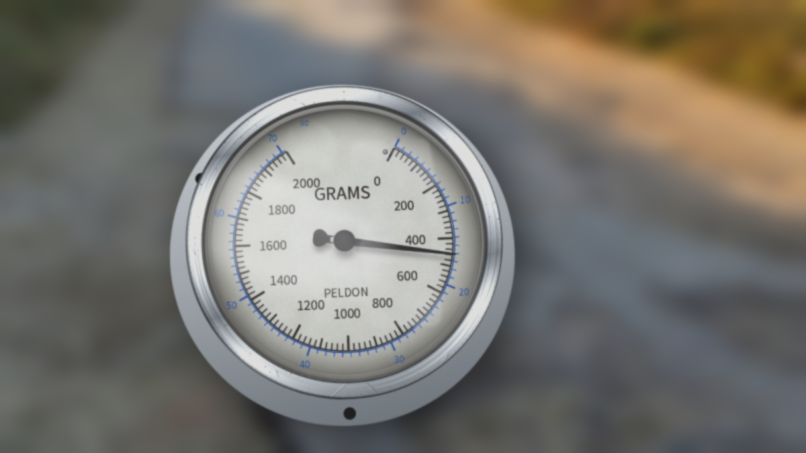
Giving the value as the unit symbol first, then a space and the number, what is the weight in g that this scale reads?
g 460
